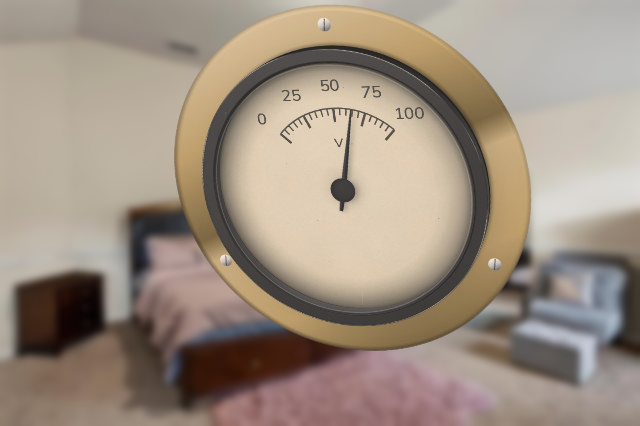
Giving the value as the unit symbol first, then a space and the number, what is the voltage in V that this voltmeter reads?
V 65
